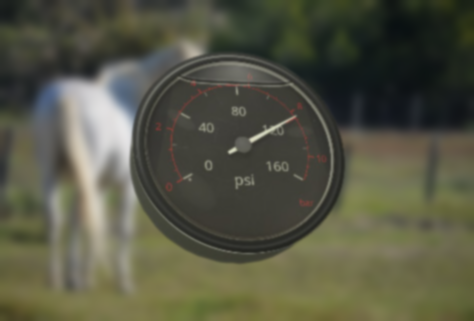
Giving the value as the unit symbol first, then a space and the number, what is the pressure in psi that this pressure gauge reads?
psi 120
